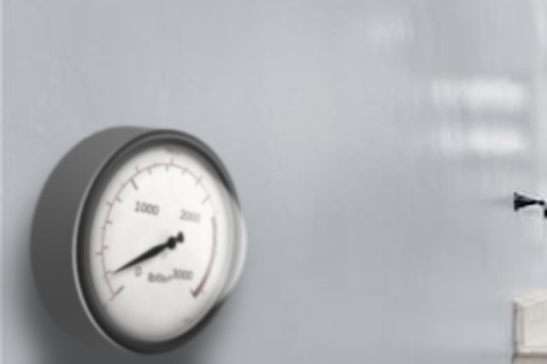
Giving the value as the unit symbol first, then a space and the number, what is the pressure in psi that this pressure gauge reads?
psi 200
